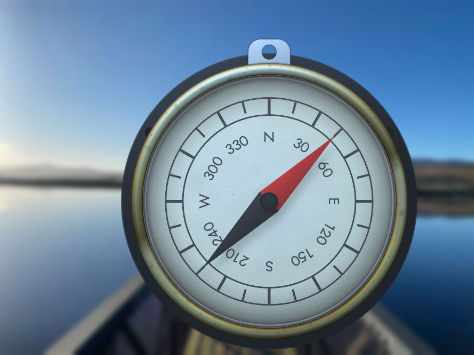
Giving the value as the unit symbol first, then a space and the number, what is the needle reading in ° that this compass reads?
° 45
